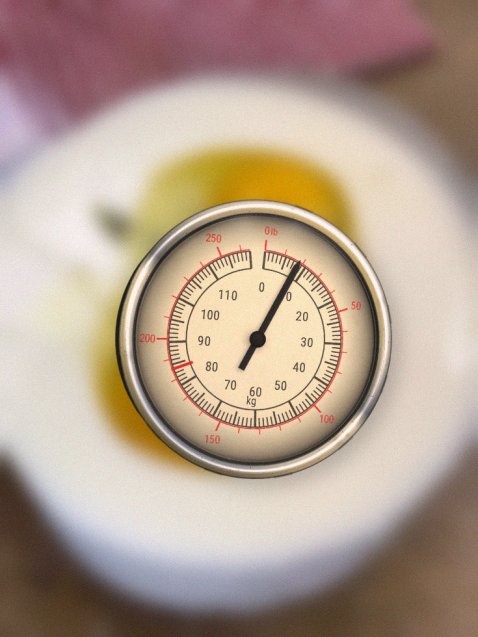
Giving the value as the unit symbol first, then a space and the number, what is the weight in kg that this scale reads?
kg 8
